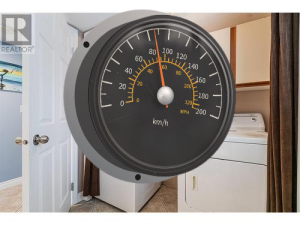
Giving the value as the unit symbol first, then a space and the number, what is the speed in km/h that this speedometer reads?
km/h 85
